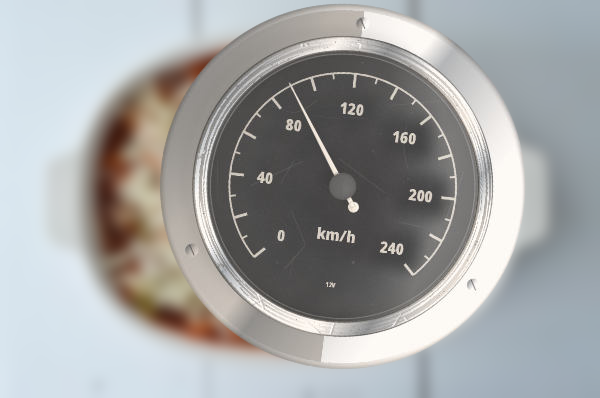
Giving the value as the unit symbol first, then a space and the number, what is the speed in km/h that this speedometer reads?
km/h 90
